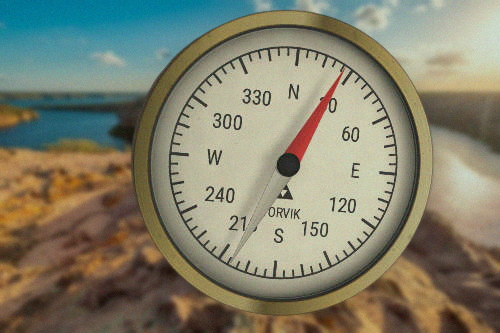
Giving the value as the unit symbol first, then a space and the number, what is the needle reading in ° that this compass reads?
° 25
